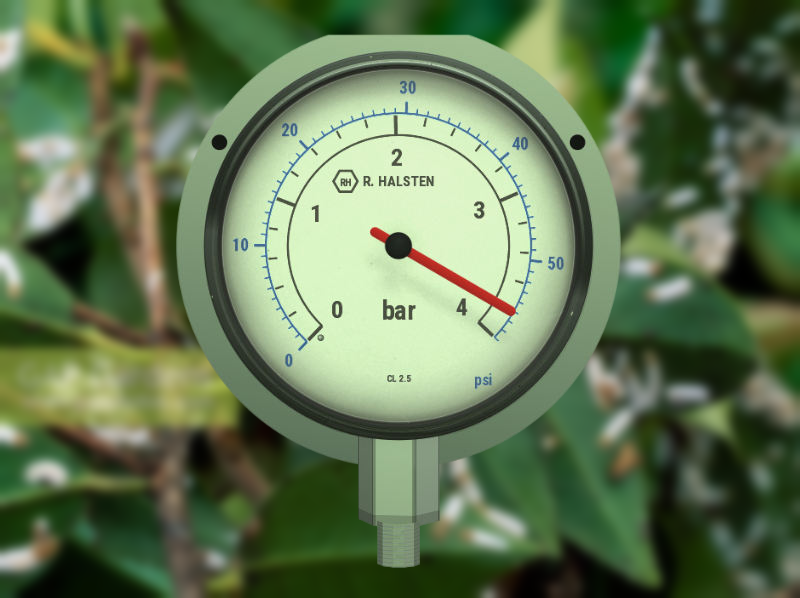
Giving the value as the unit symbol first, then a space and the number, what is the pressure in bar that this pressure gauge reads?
bar 3.8
